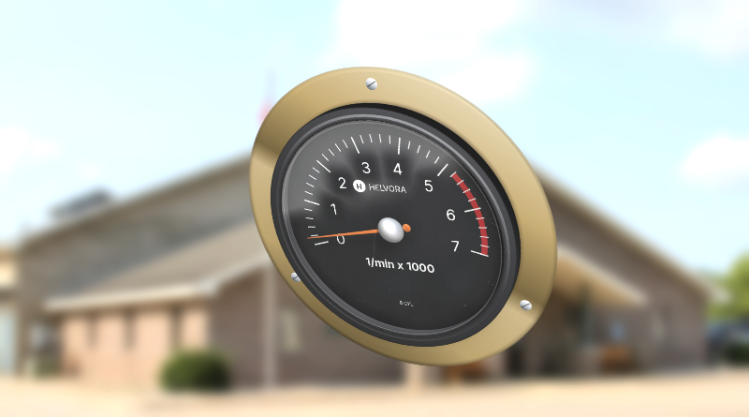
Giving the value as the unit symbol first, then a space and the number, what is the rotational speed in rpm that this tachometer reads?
rpm 200
